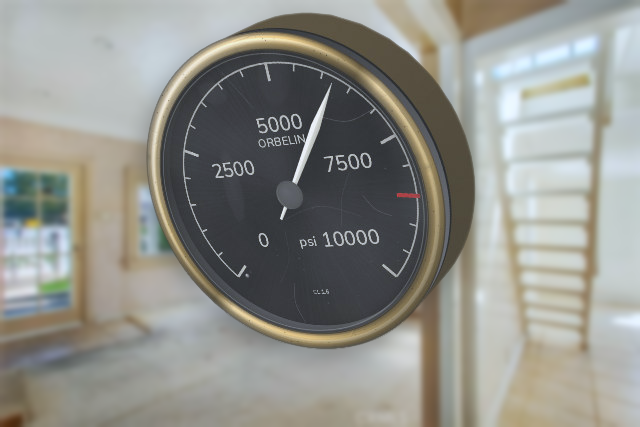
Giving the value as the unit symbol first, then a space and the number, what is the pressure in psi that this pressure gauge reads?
psi 6250
